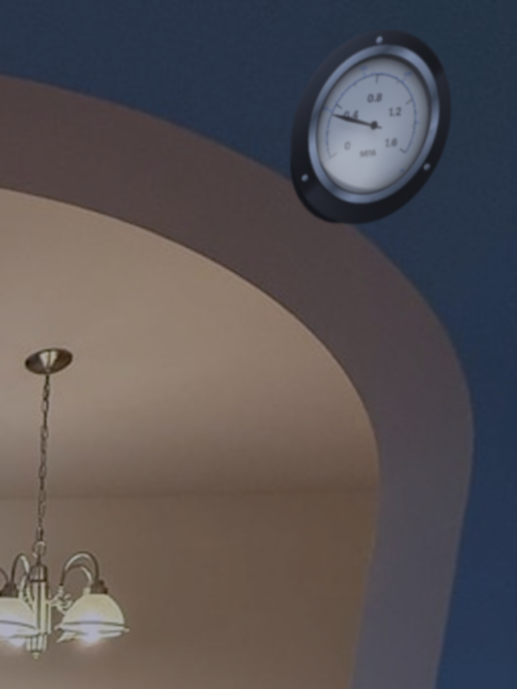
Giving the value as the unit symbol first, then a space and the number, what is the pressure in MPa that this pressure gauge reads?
MPa 0.3
